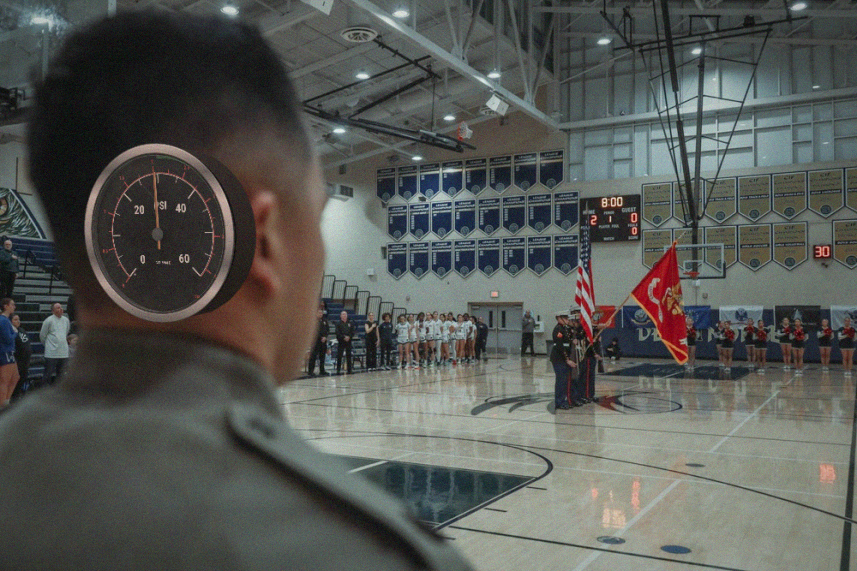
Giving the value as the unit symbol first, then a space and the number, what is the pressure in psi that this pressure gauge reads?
psi 30
